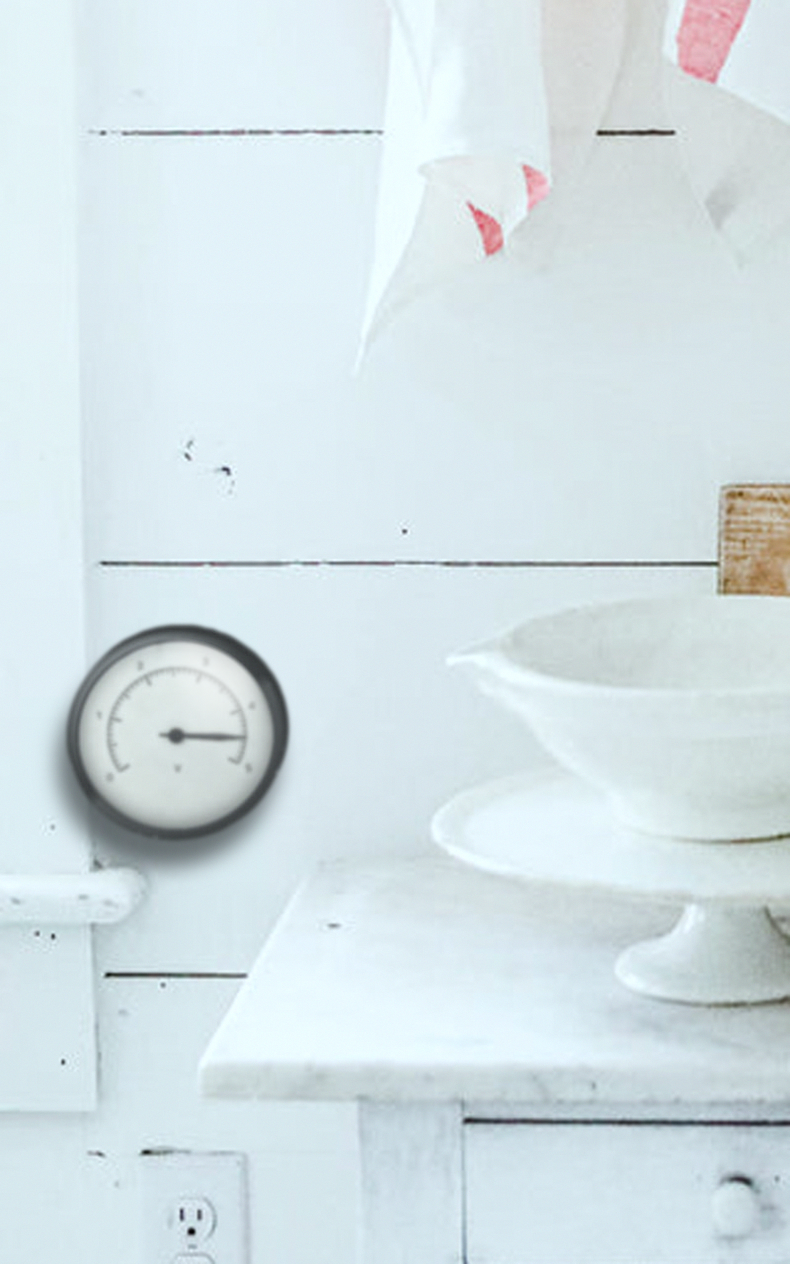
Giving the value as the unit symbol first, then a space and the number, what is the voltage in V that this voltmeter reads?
V 4.5
